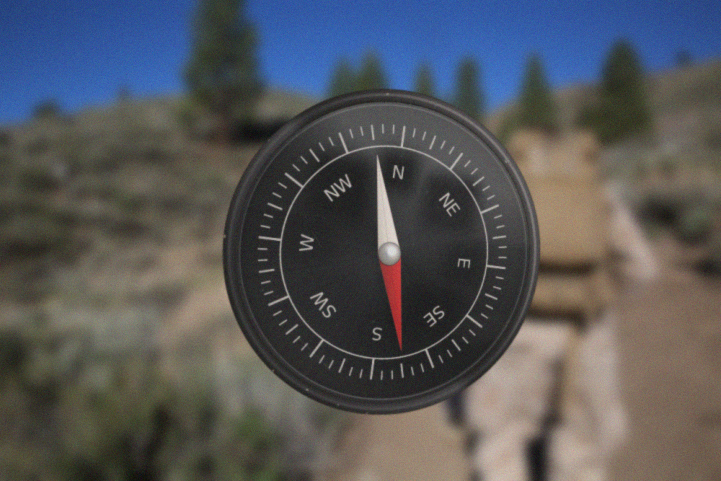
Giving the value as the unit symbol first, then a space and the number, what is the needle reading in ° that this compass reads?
° 165
